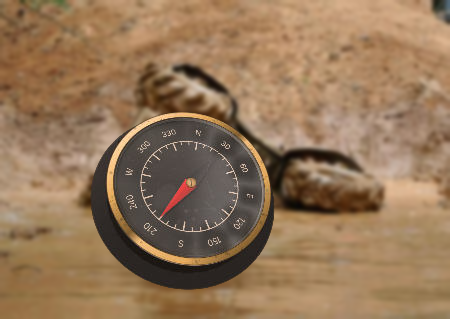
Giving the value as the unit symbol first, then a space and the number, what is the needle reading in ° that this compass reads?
° 210
